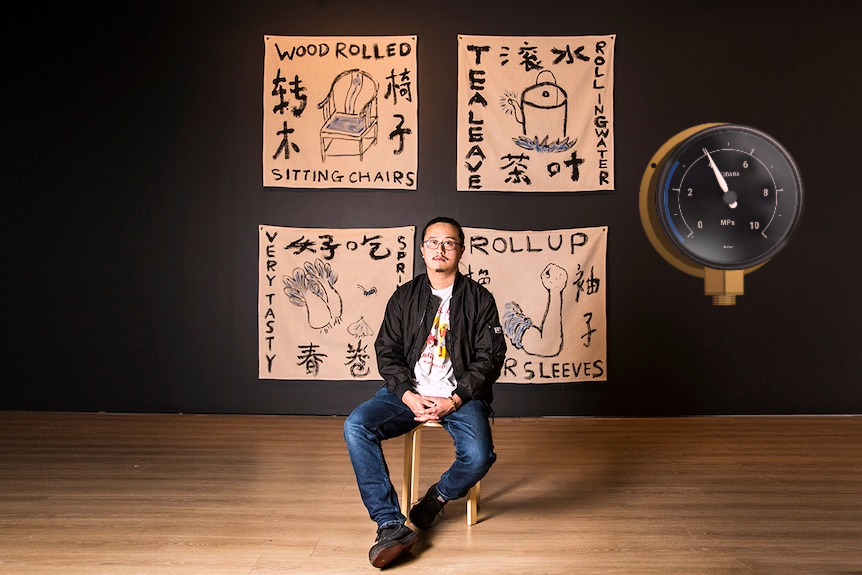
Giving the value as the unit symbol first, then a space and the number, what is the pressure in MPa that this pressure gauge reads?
MPa 4
